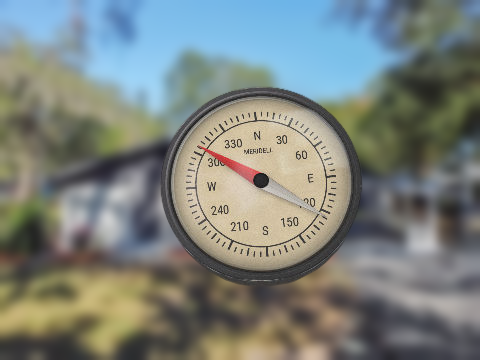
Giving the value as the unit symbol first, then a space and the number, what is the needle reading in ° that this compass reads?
° 305
